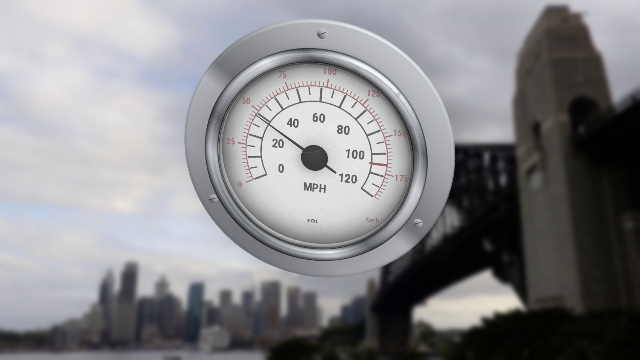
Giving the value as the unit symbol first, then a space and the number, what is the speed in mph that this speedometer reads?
mph 30
